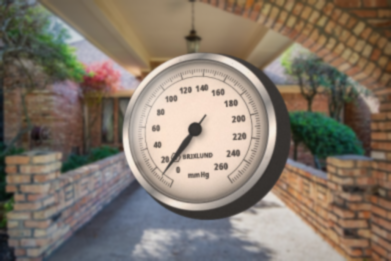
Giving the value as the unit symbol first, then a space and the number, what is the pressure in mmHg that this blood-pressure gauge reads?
mmHg 10
